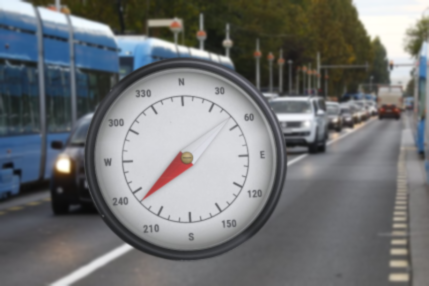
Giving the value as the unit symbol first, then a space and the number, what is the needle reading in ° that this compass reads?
° 230
